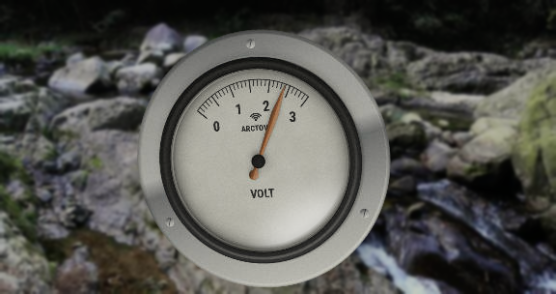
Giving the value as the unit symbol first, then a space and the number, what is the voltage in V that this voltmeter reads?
V 2.4
